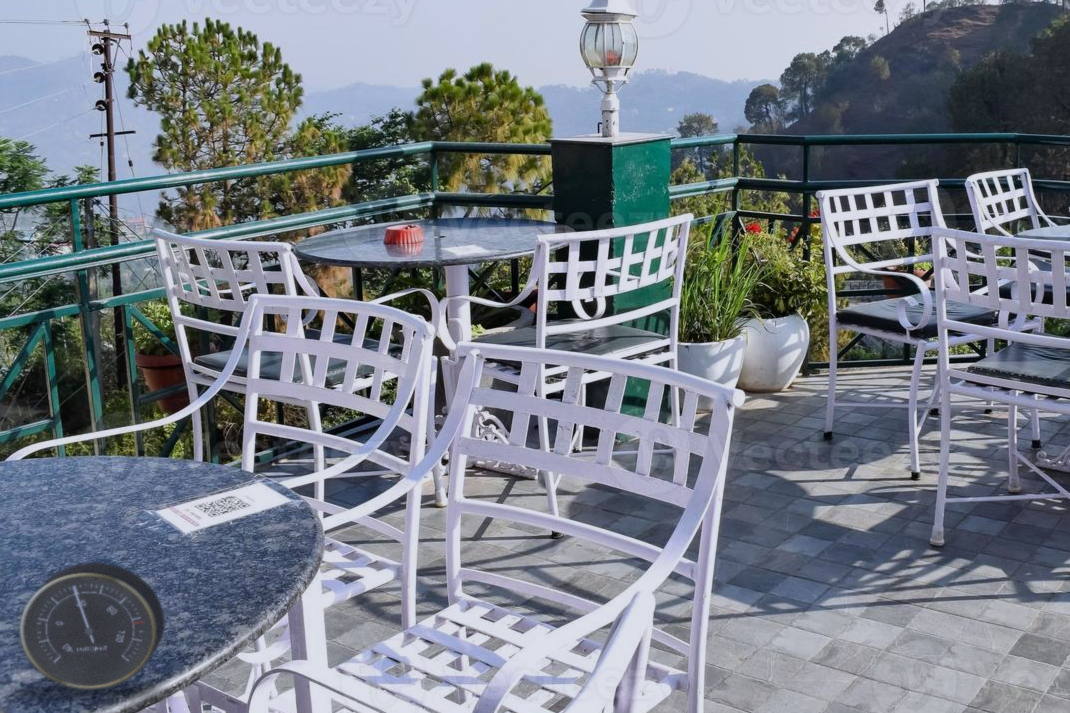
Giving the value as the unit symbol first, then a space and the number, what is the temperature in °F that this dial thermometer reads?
°F 40
